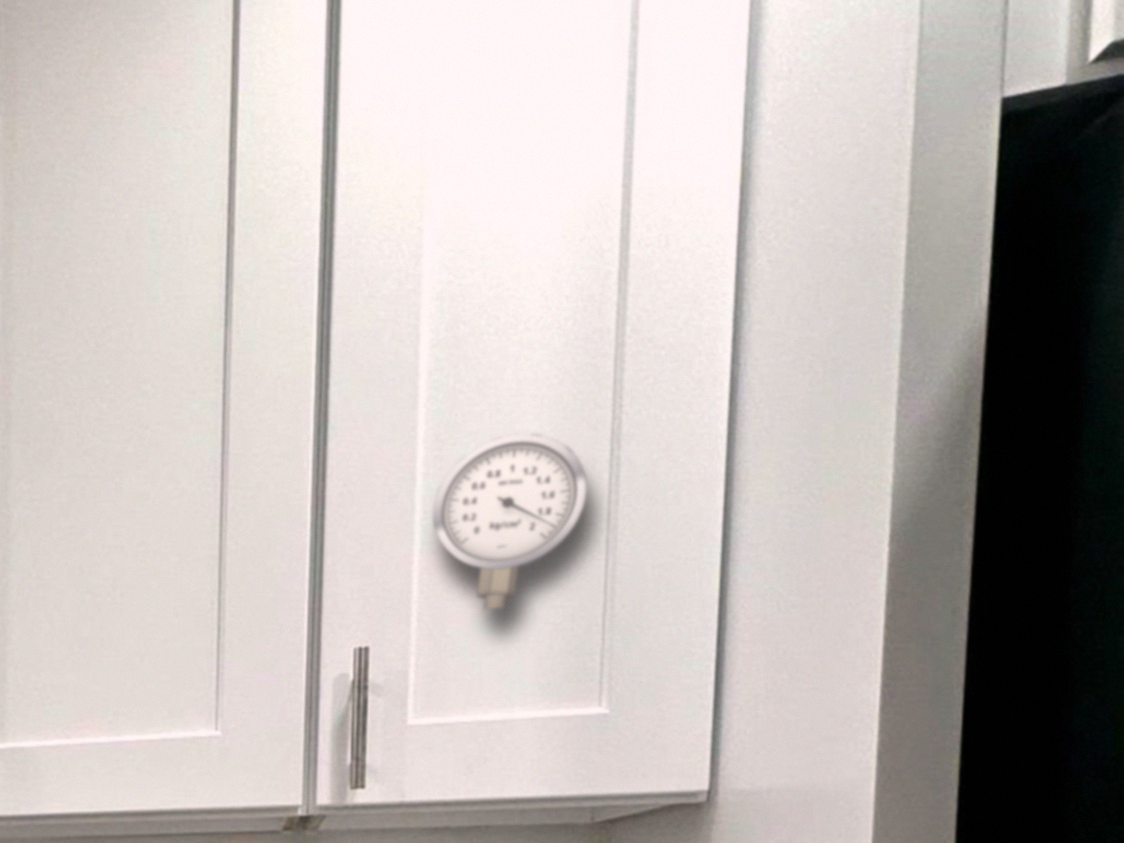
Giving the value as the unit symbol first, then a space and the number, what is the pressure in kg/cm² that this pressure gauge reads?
kg/cm² 1.9
